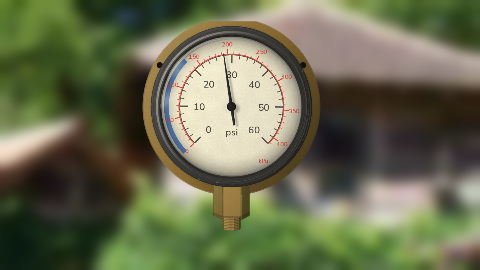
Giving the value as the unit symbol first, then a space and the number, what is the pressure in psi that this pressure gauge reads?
psi 28
